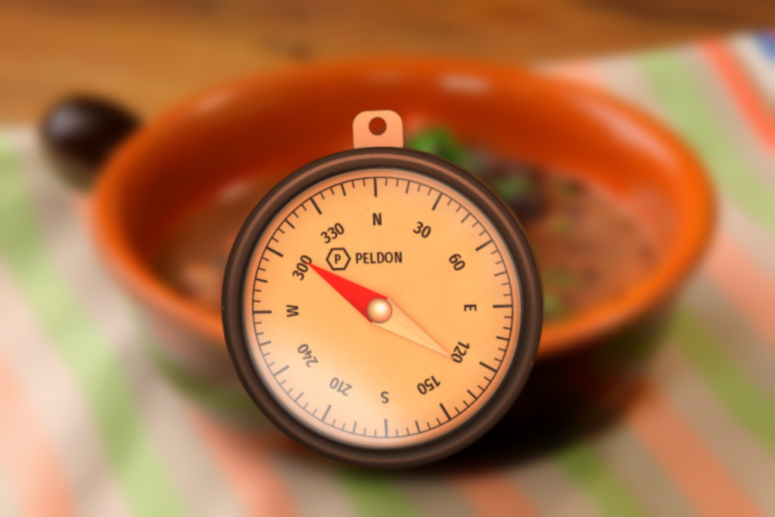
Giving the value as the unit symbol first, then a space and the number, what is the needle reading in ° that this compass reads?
° 305
